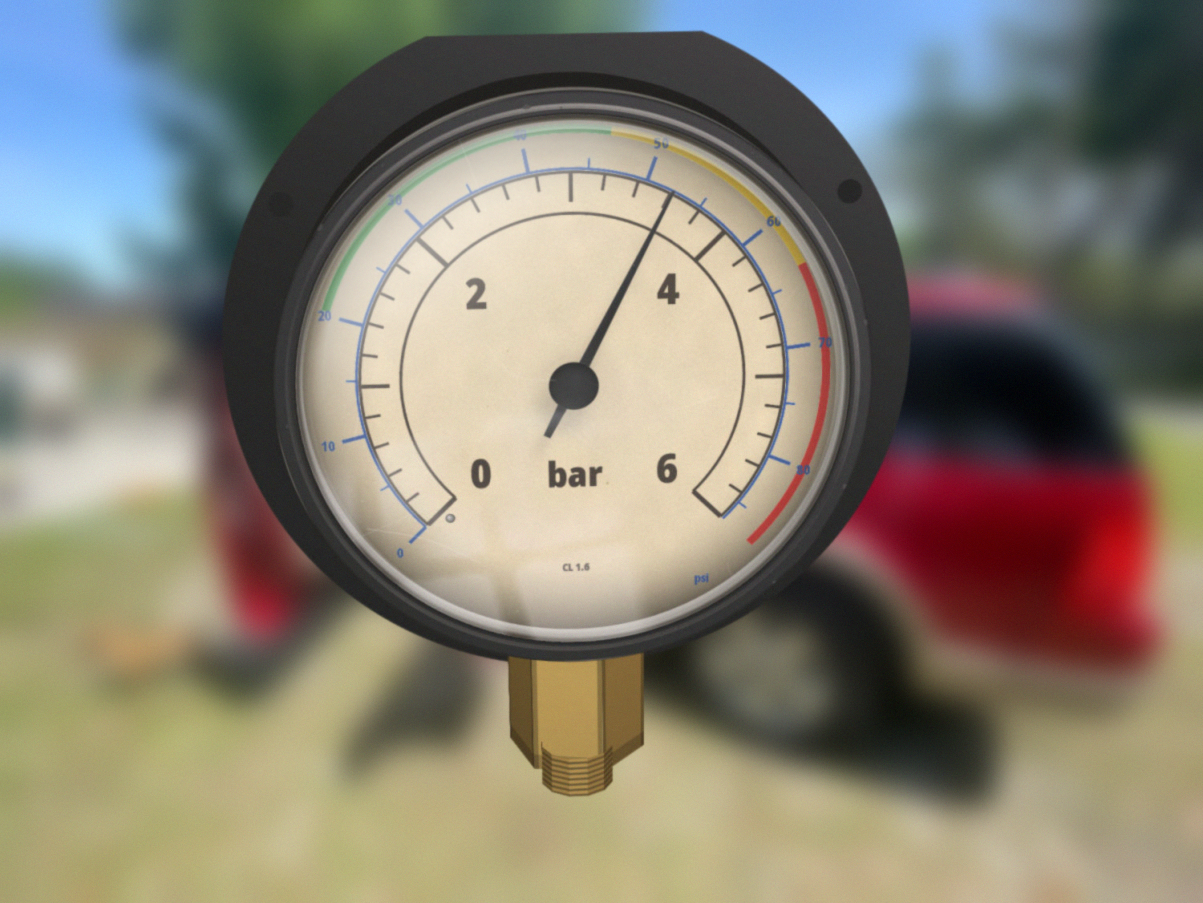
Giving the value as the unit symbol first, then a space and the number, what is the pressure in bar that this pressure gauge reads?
bar 3.6
